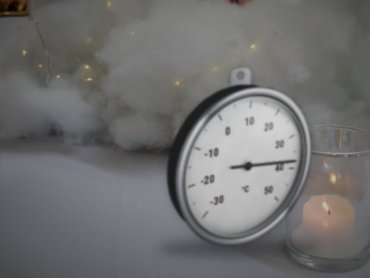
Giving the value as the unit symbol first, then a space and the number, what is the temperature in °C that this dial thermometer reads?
°C 37.5
